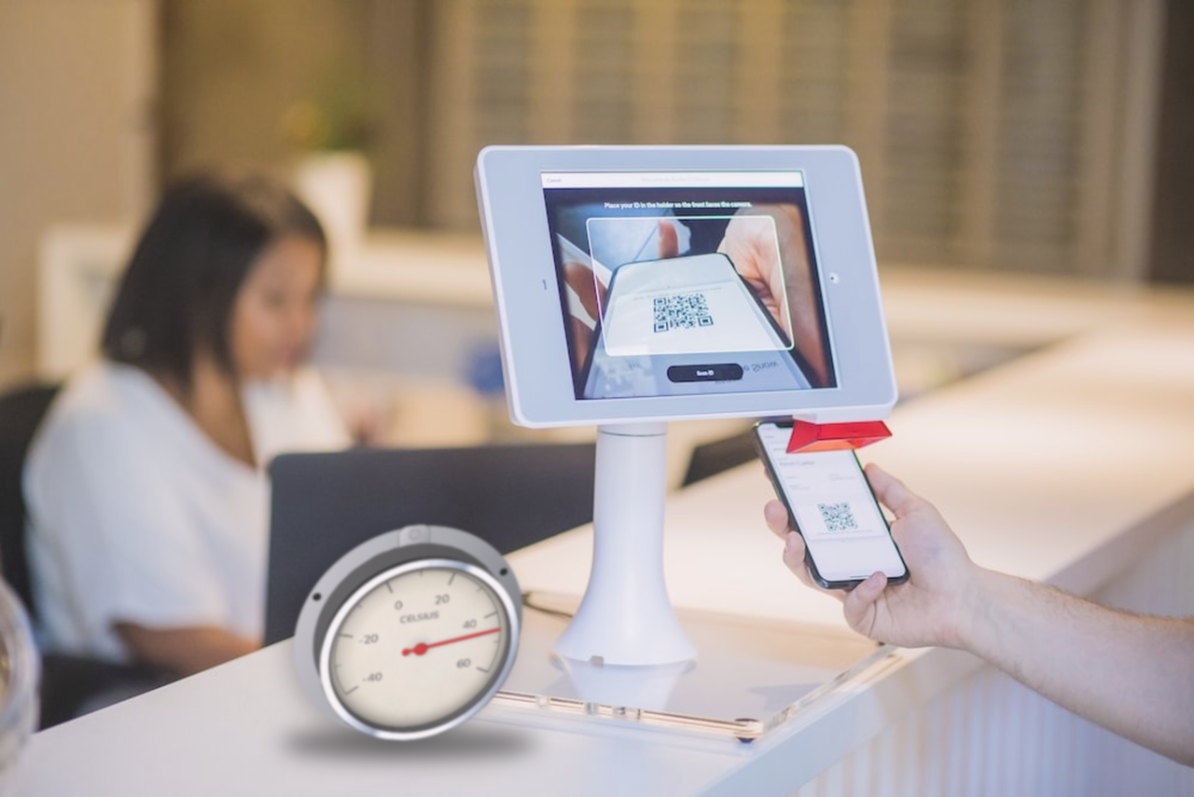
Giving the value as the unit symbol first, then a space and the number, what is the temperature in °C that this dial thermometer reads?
°C 45
